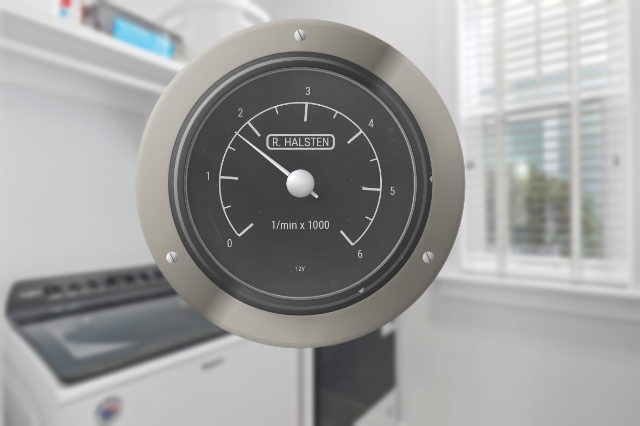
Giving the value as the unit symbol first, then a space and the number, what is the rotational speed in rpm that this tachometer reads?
rpm 1750
